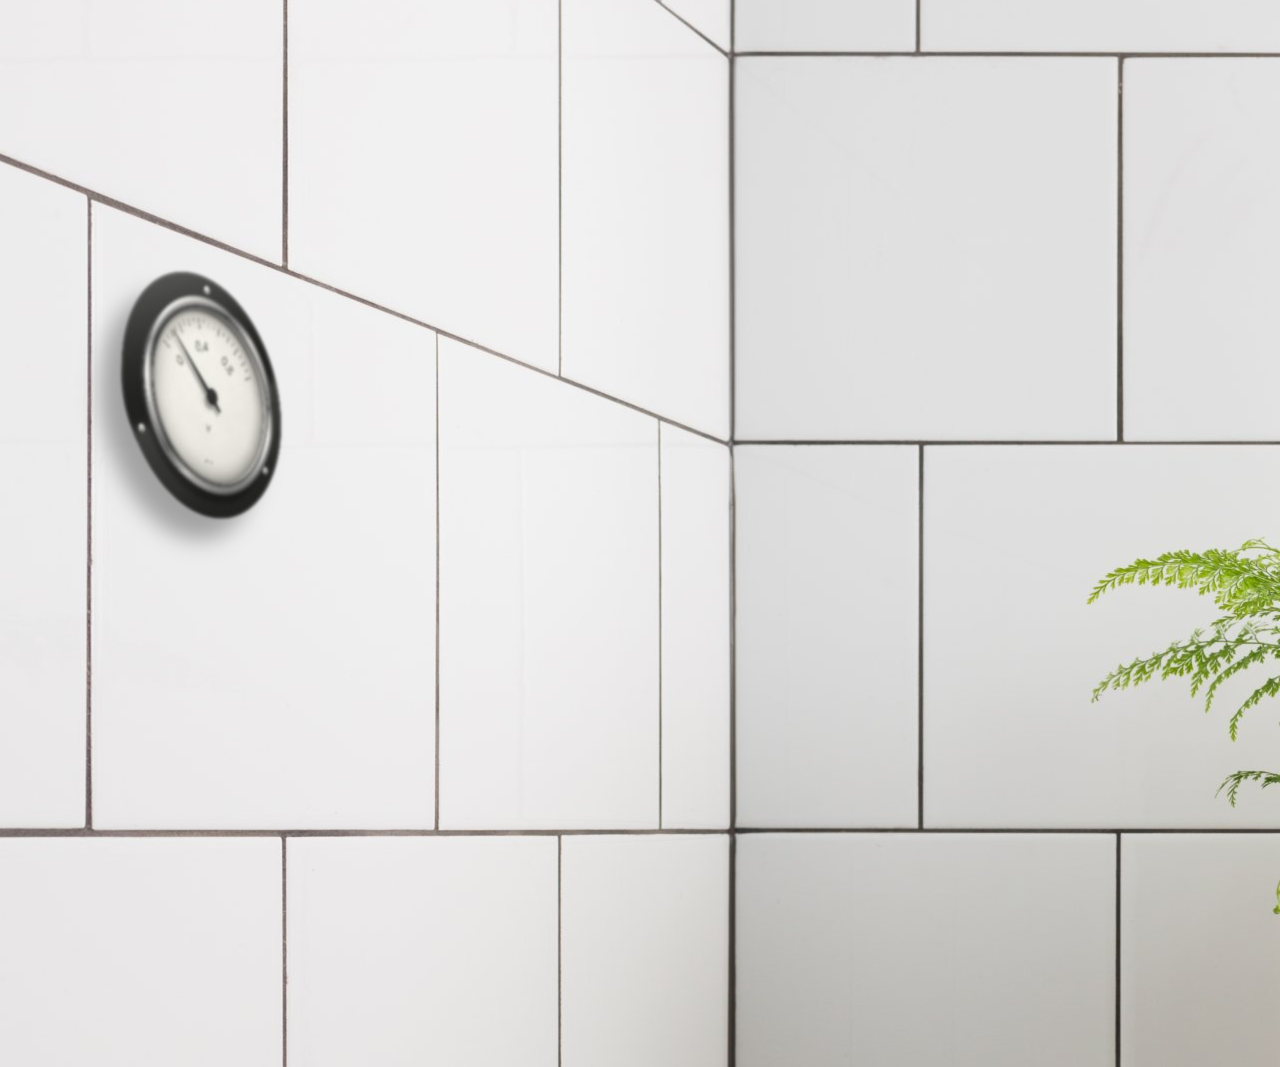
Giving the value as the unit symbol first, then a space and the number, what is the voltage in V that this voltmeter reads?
V 0.1
